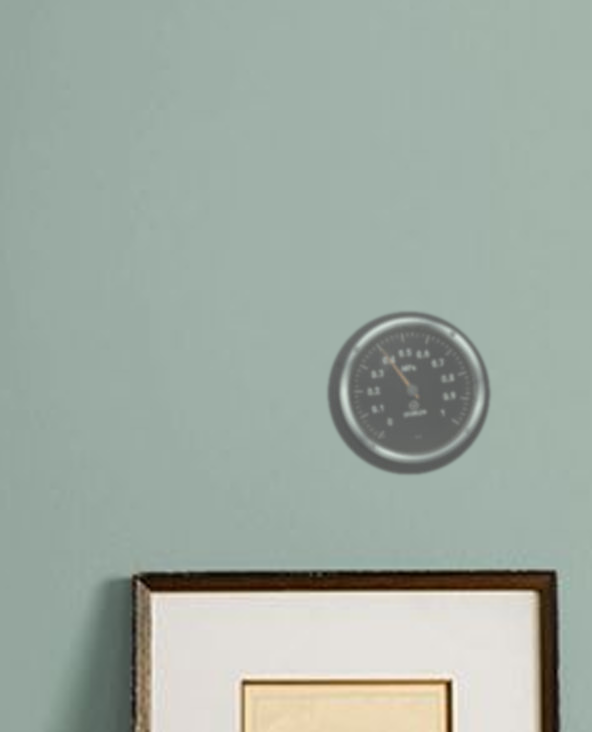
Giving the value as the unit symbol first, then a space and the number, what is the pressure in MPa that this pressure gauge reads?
MPa 0.4
